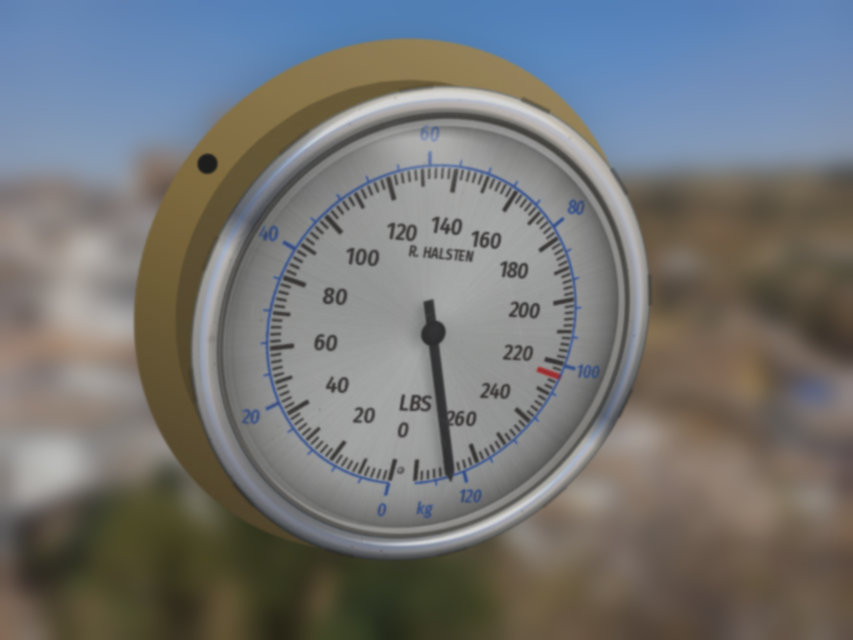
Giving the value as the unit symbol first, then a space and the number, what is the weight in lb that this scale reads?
lb 270
